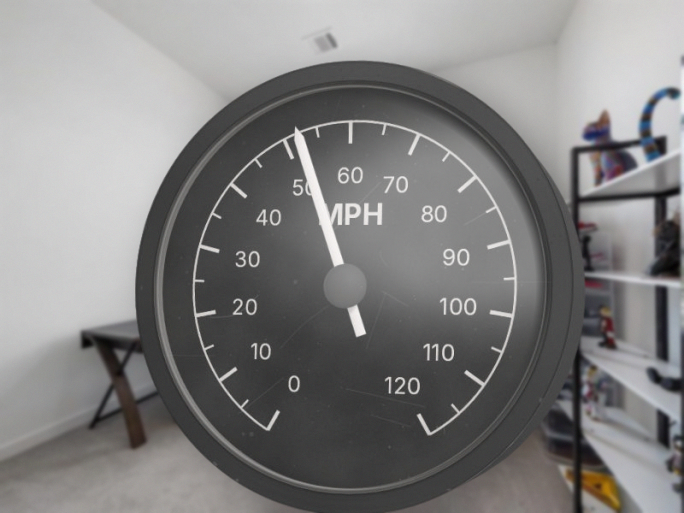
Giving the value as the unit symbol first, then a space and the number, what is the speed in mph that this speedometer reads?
mph 52.5
